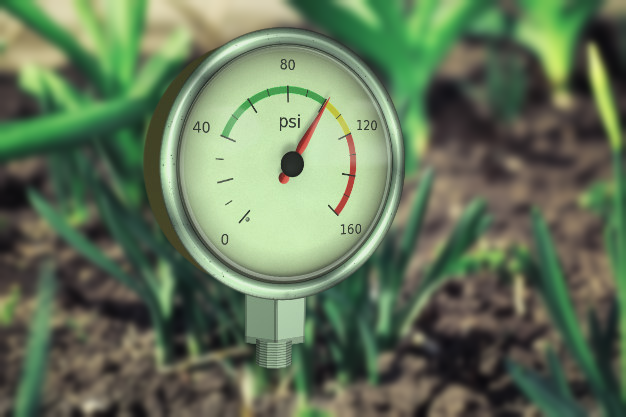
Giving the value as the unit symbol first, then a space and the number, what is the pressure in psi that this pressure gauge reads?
psi 100
